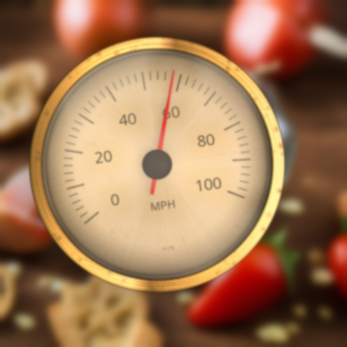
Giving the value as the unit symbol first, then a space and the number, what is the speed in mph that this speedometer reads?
mph 58
